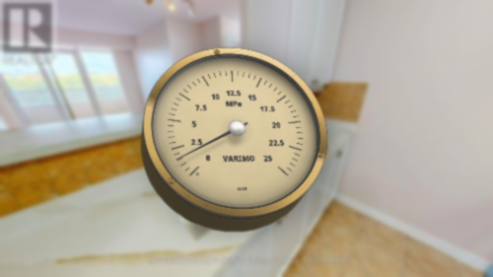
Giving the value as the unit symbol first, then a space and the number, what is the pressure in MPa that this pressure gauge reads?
MPa 1.5
